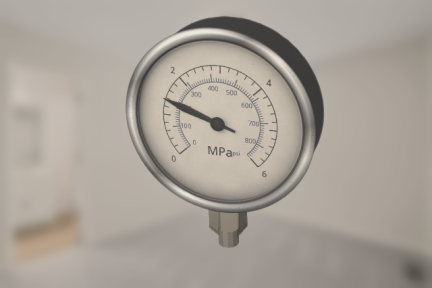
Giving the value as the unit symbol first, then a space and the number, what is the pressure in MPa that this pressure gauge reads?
MPa 1.4
